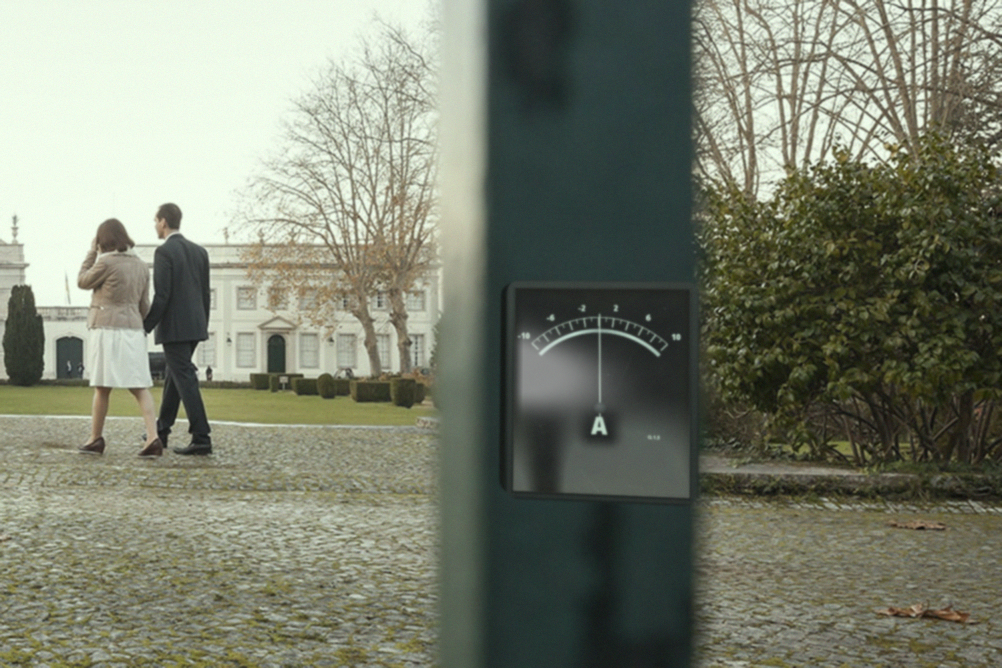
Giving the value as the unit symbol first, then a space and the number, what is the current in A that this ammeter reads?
A 0
